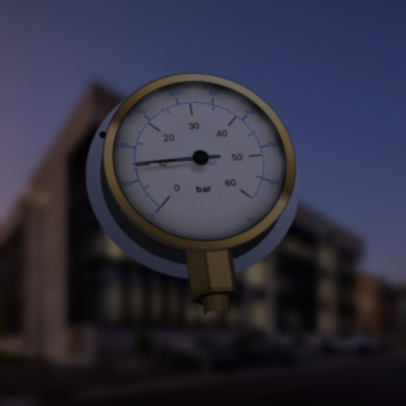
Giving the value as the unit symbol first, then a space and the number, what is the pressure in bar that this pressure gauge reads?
bar 10
